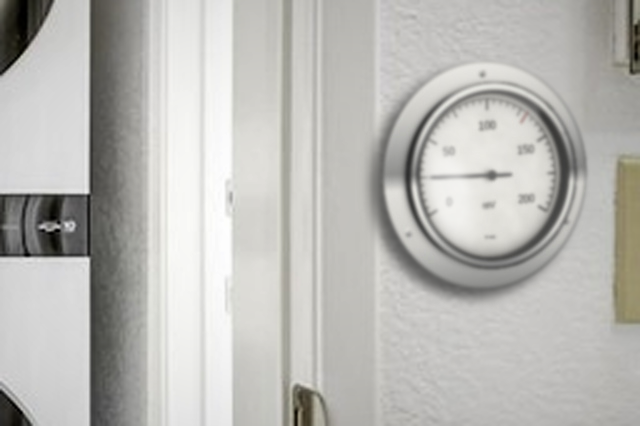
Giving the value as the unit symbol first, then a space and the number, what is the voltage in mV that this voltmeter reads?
mV 25
